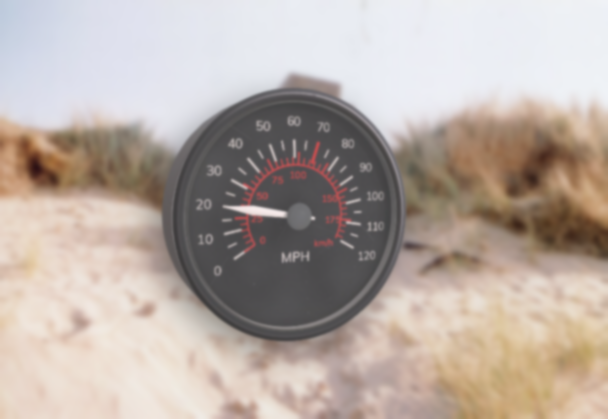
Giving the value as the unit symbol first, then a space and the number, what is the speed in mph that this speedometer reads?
mph 20
